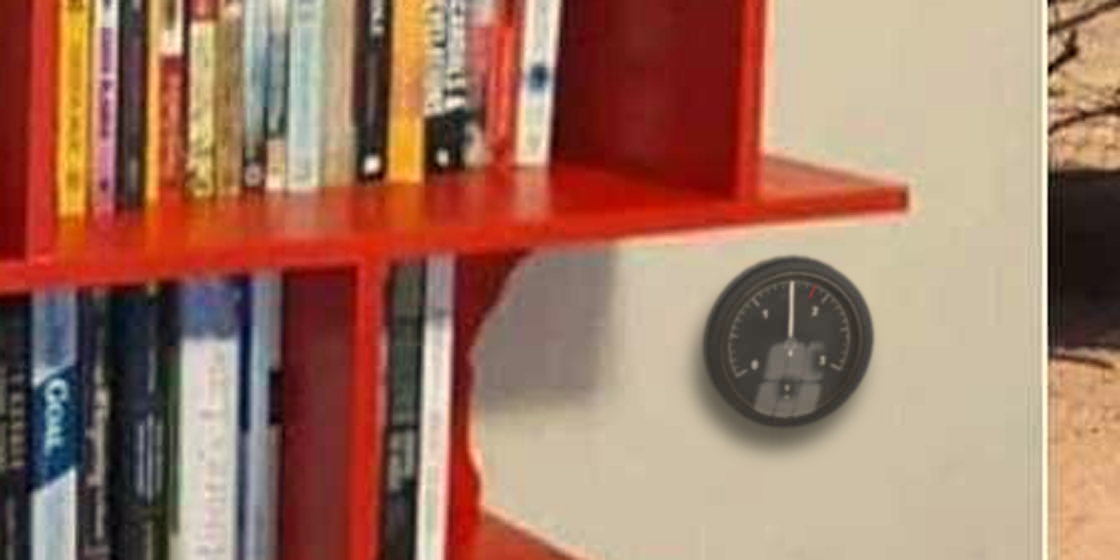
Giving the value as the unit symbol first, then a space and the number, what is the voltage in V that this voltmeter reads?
V 1.5
